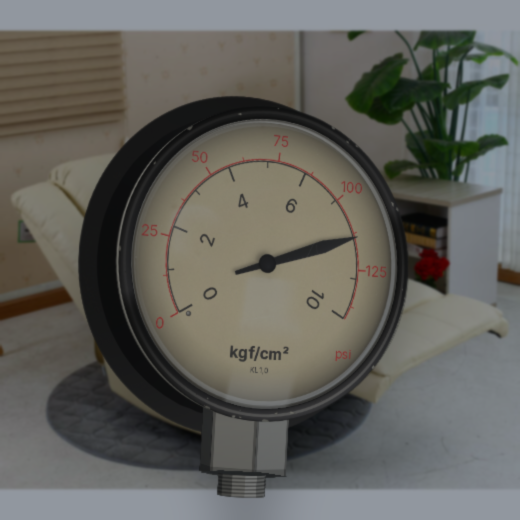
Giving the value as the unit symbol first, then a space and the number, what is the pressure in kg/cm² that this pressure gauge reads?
kg/cm² 8
